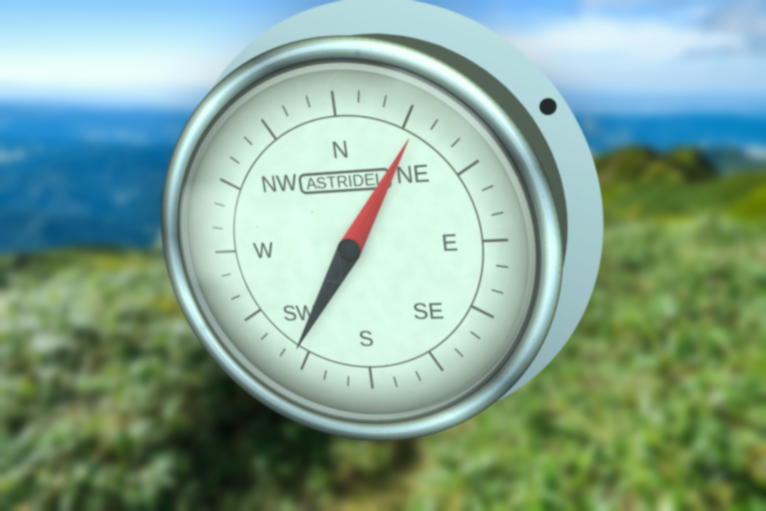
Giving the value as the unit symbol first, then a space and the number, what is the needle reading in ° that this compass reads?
° 35
